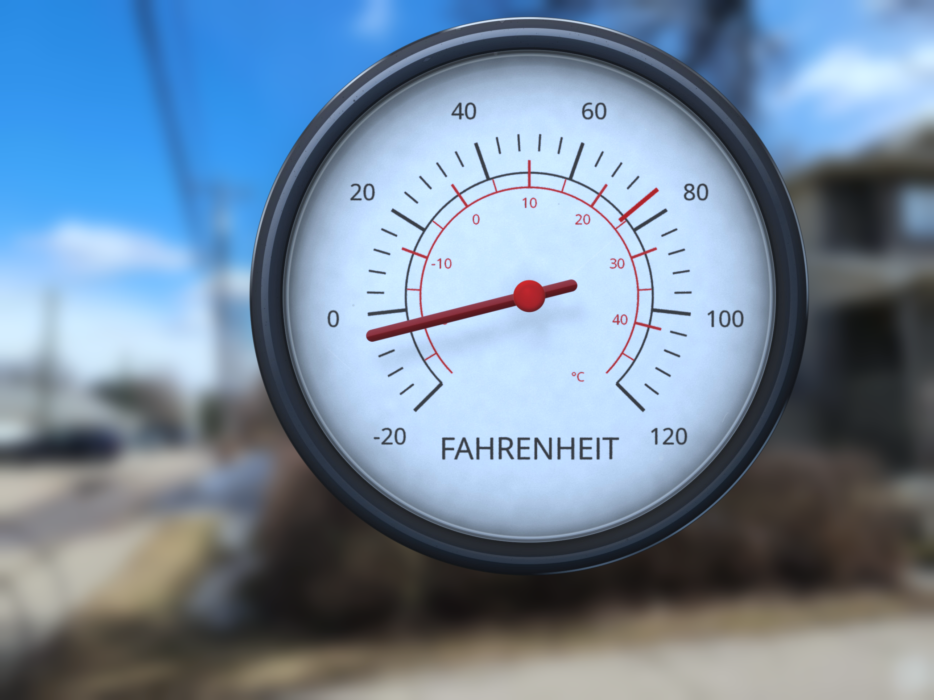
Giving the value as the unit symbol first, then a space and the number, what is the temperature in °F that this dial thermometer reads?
°F -4
